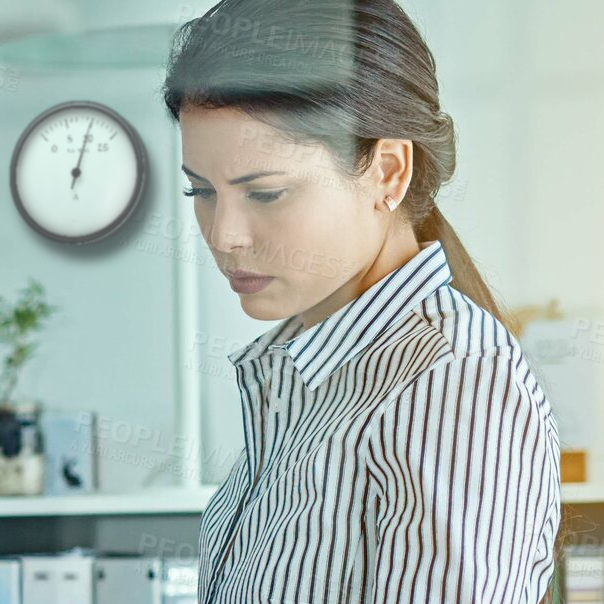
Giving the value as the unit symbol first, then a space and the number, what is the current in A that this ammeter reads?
A 10
